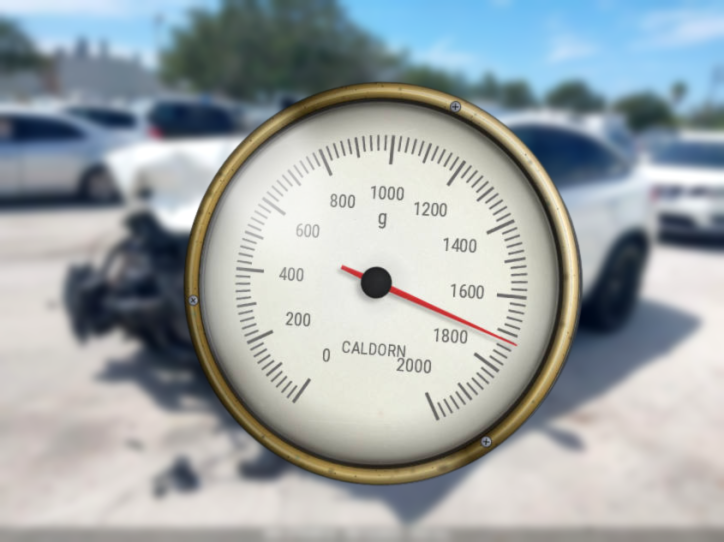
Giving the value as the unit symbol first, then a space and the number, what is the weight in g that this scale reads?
g 1720
